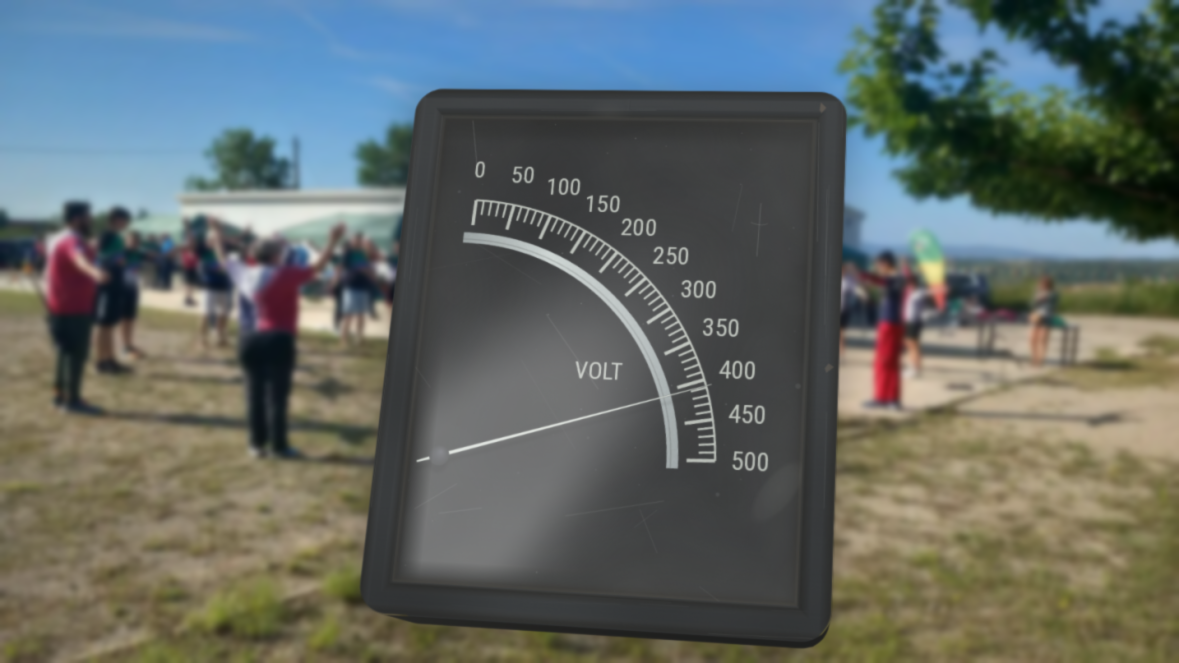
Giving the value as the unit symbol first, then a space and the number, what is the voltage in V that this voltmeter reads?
V 410
